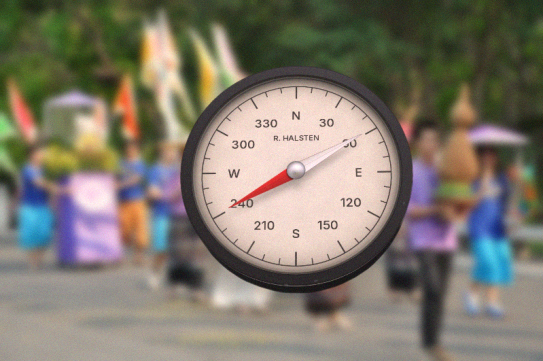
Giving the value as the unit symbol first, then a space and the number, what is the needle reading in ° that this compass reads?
° 240
